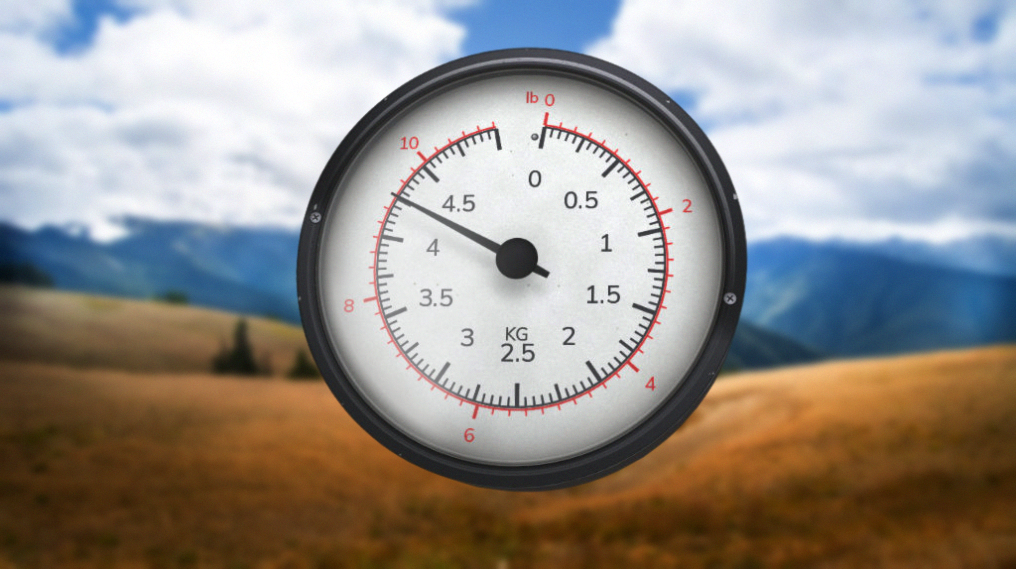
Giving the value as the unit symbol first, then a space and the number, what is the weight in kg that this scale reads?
kg 4.25
